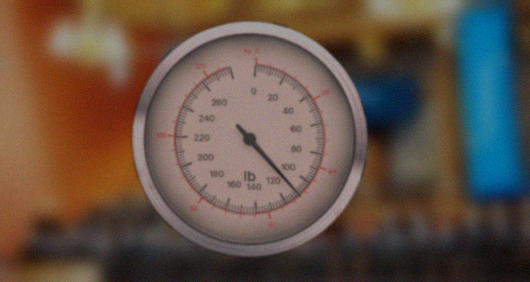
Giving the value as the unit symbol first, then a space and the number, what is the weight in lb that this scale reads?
lb 110
